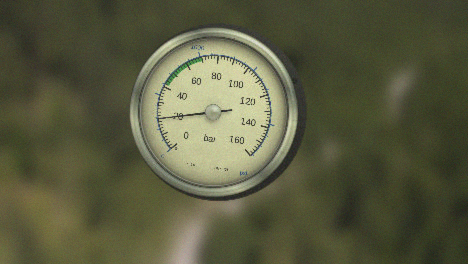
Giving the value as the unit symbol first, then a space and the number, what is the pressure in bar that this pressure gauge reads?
bar 20
